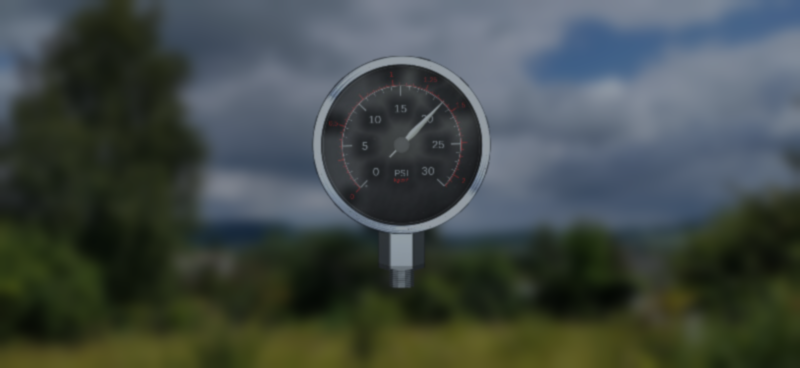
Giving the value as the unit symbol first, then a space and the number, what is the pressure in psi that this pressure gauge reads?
psi 20
